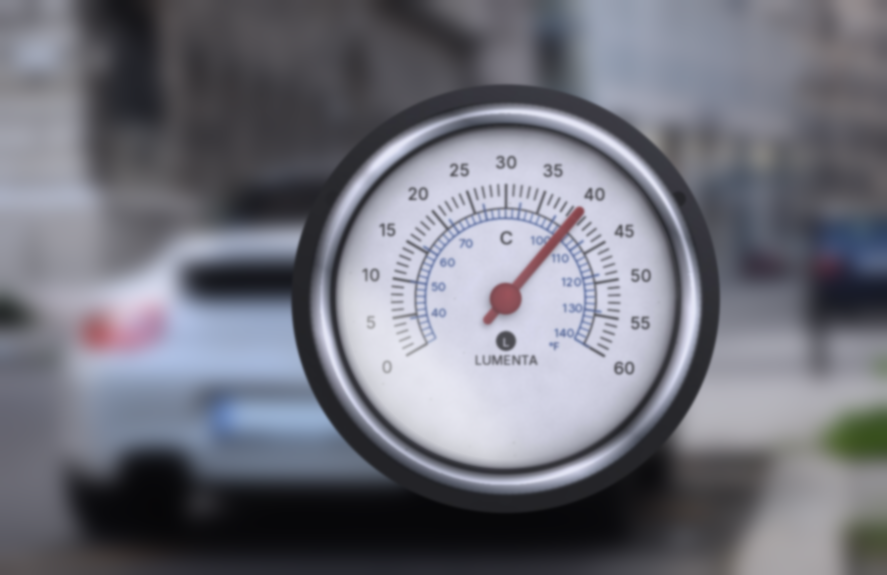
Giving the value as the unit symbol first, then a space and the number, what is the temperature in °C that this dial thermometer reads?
°C 40
